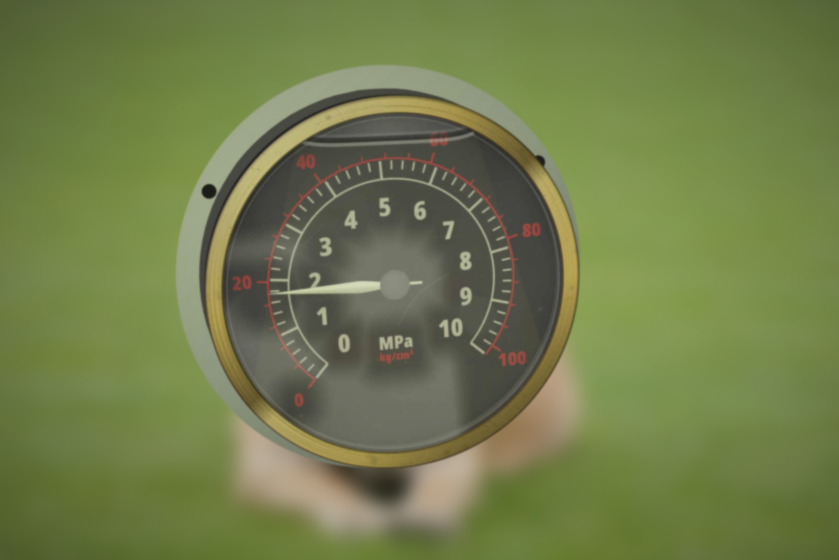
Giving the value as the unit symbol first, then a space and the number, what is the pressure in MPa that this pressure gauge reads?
MPa 1.8
